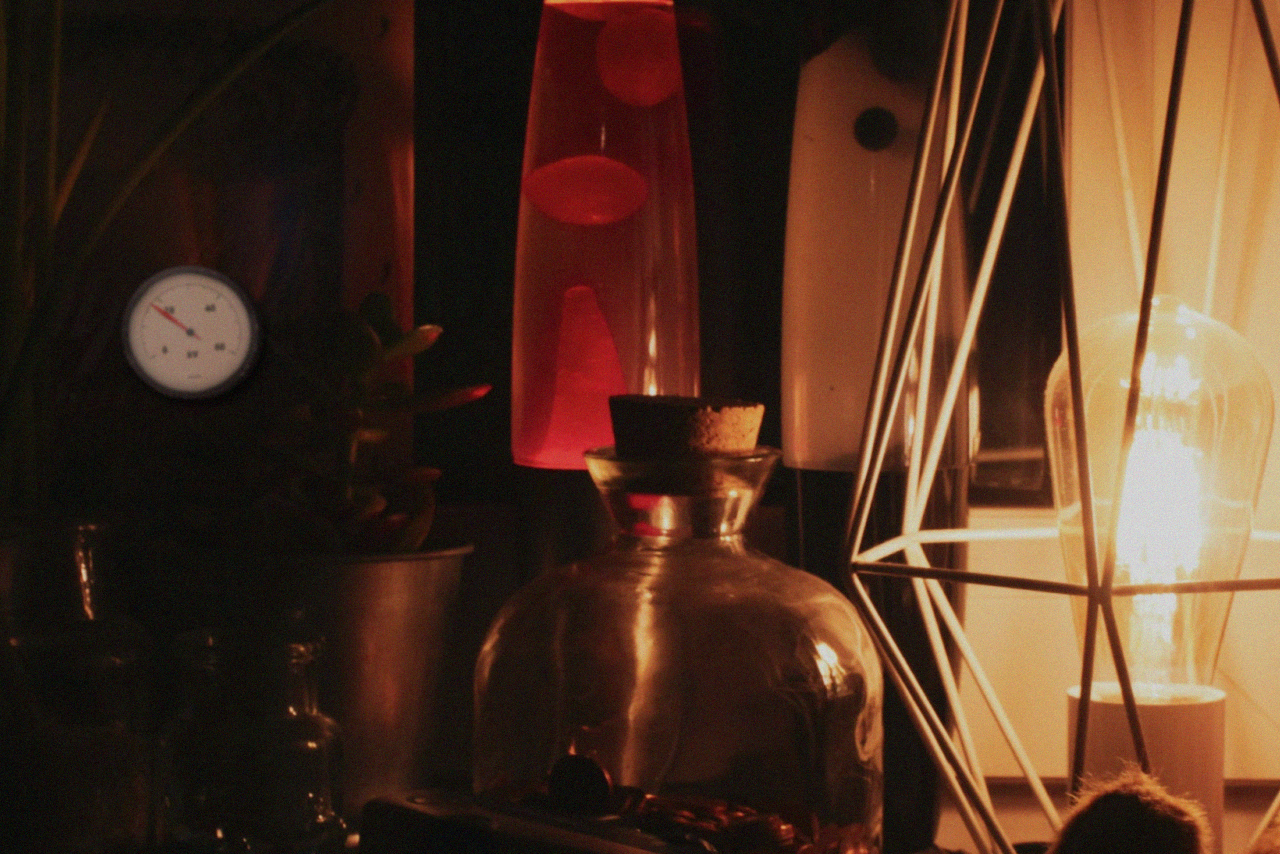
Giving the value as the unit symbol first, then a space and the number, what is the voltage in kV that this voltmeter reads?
kV 17.5
